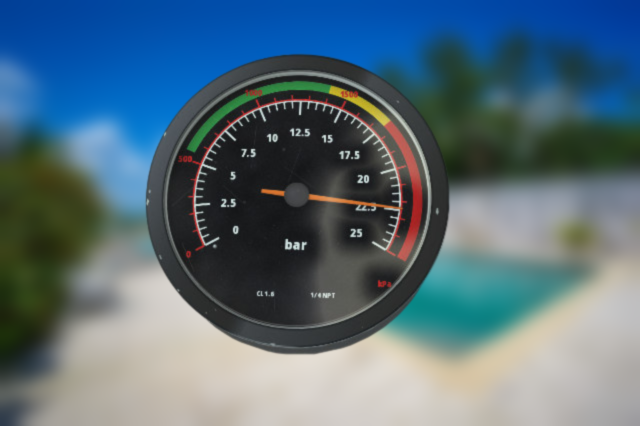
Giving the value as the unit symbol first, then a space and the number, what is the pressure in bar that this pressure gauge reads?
bar 22.5
